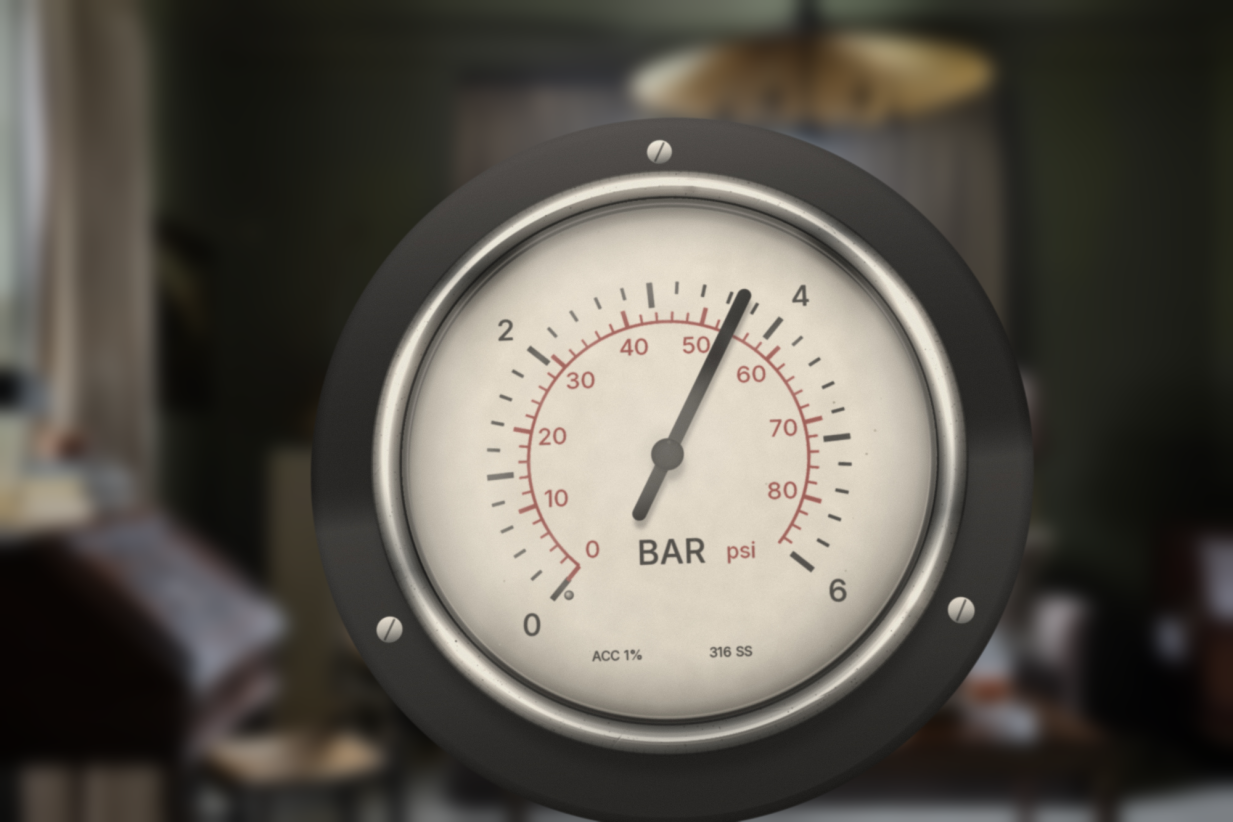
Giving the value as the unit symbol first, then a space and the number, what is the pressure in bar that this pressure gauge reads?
bar 3.7
